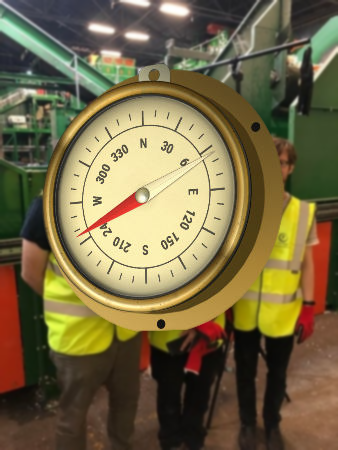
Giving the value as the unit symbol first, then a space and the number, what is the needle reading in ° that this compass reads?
° 245
